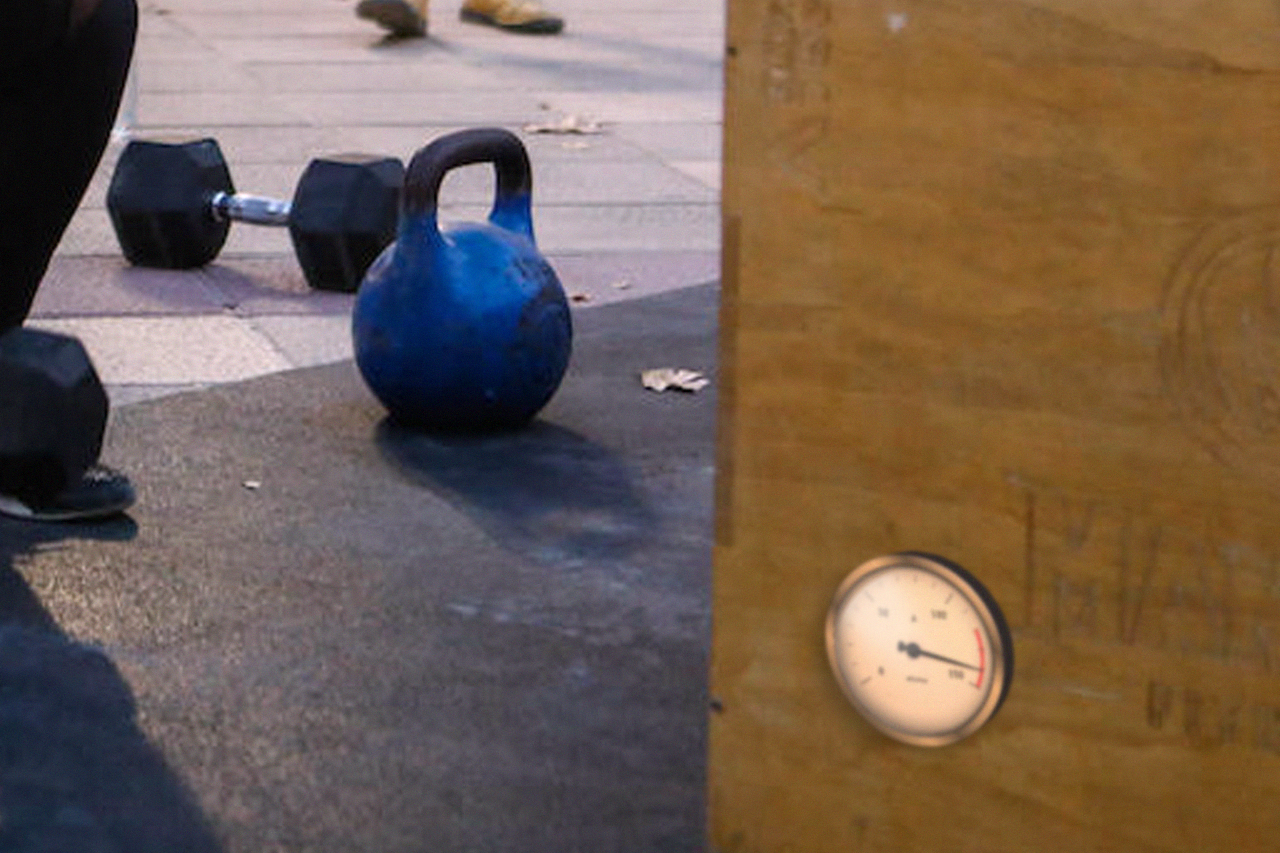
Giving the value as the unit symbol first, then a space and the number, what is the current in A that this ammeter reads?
A 140
